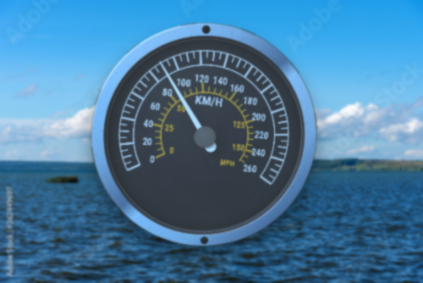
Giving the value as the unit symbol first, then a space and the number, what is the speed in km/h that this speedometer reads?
km/h 90
